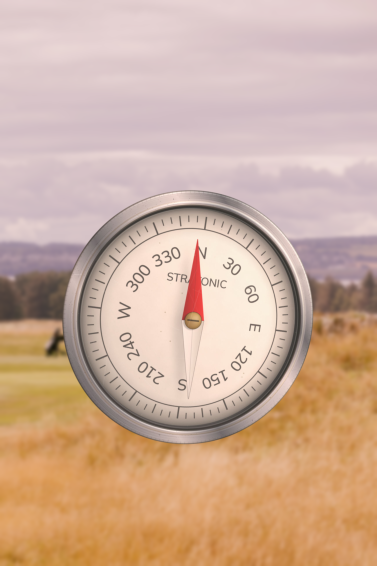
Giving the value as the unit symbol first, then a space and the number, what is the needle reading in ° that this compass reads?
° 355
